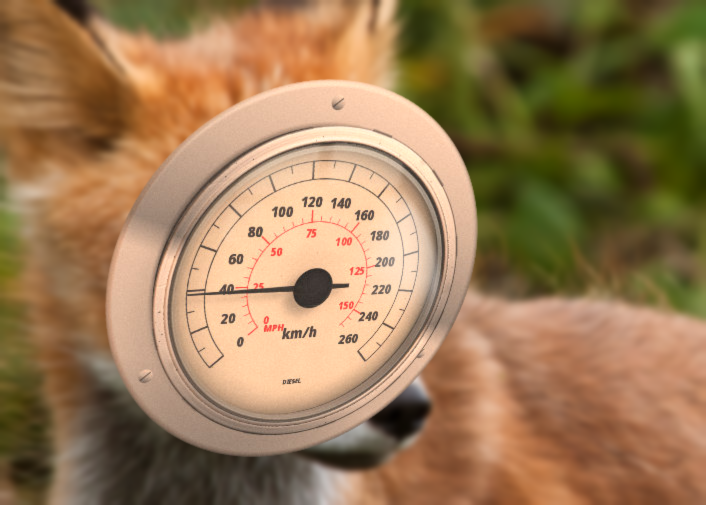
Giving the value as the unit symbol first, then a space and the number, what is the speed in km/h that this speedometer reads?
km/h 40
